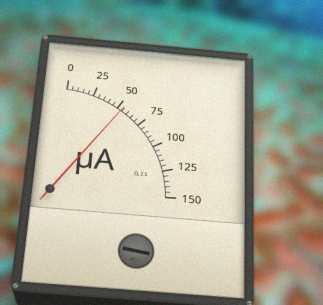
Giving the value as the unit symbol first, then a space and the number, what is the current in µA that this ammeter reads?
µA 55
